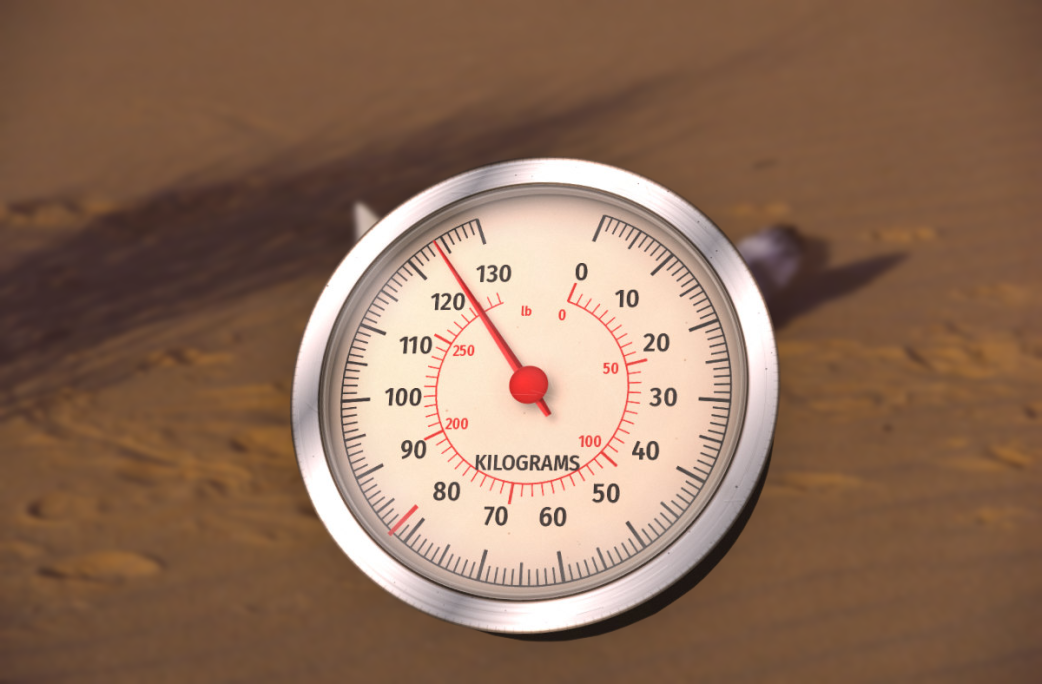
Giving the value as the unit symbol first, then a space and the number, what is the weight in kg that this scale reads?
kg 124
